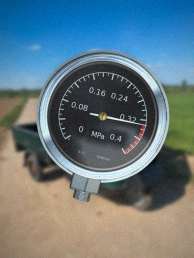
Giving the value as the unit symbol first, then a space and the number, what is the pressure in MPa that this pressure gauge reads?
MPa 0.33
